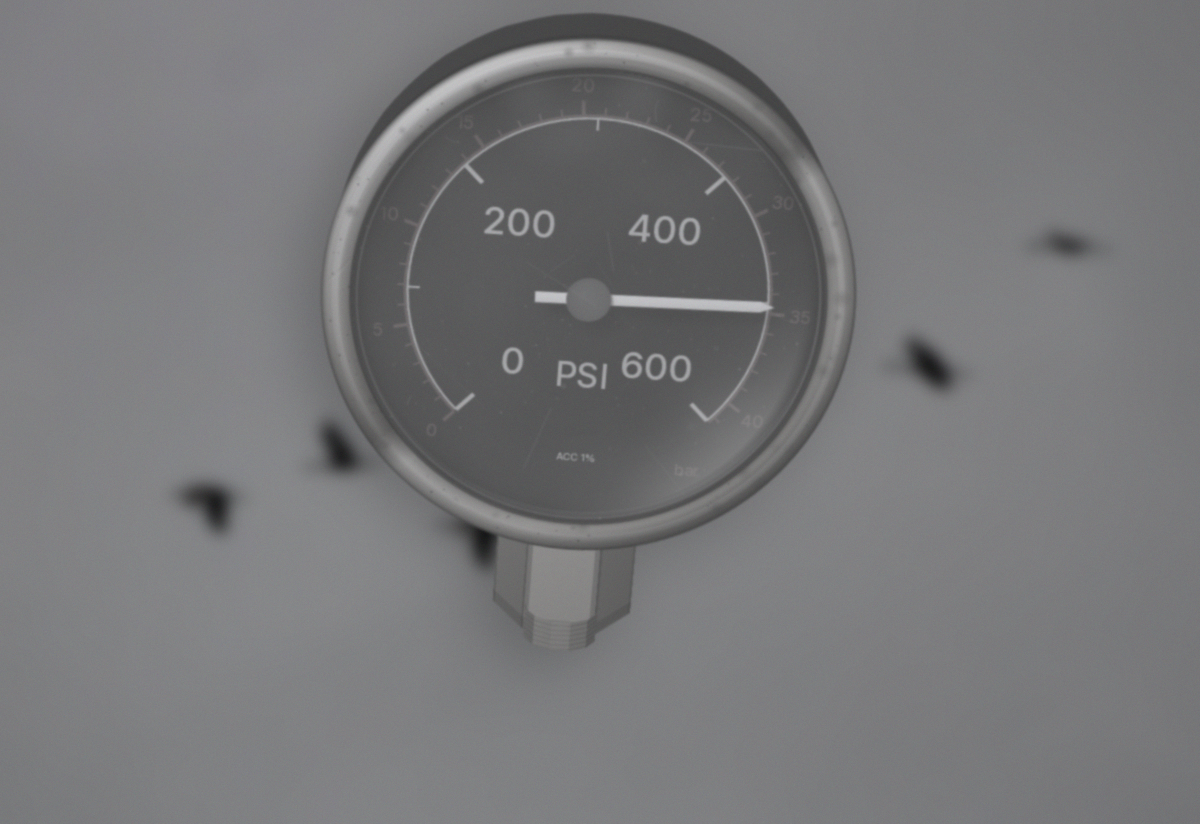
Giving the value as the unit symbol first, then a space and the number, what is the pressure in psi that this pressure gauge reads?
psi 500
